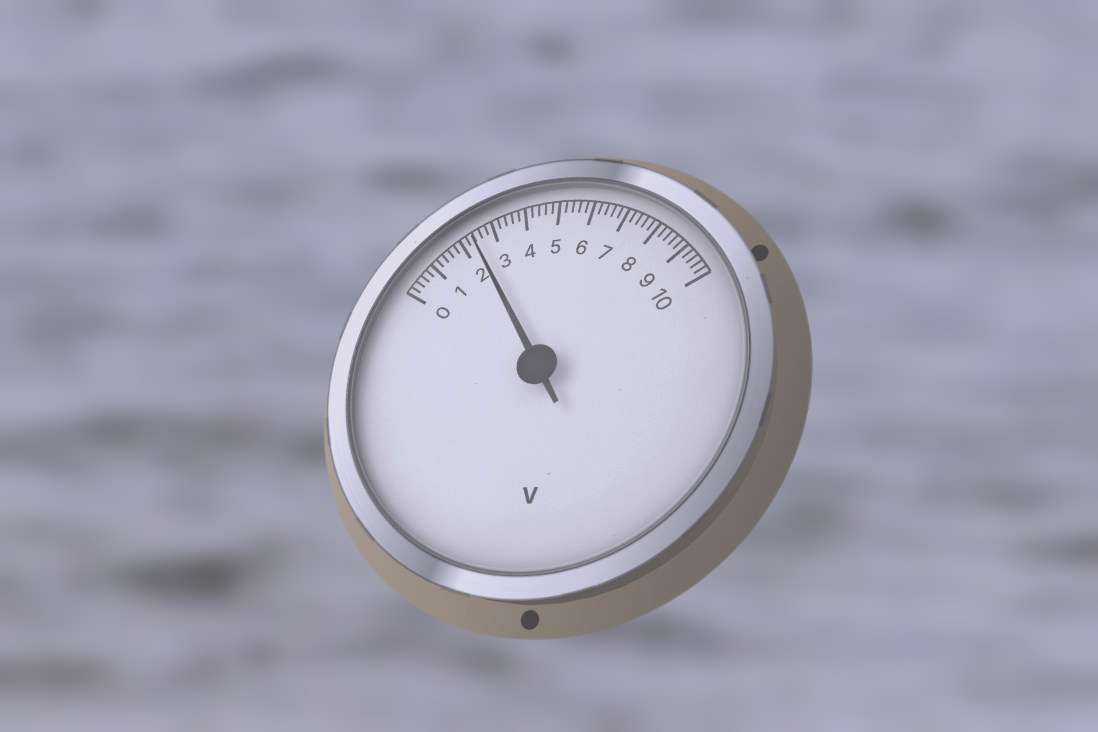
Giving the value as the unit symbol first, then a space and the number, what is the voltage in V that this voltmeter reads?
V 2.4
